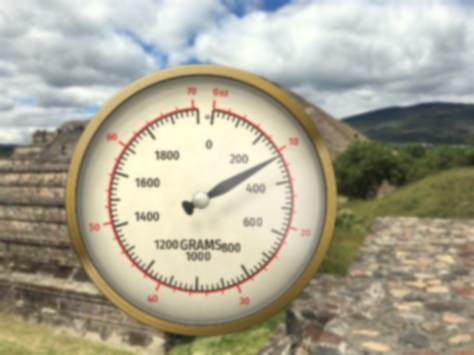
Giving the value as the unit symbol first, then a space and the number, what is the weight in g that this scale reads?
g 300
